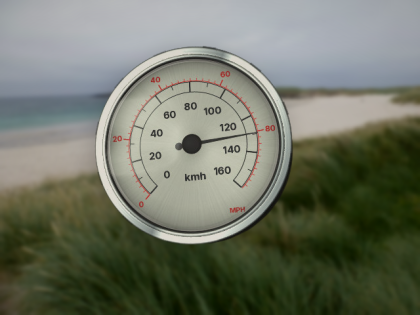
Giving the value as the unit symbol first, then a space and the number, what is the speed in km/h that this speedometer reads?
km/h 130
